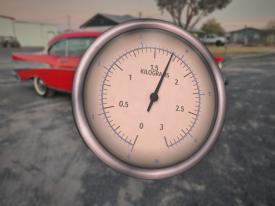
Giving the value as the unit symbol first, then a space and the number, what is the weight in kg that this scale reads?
kg 1.7
